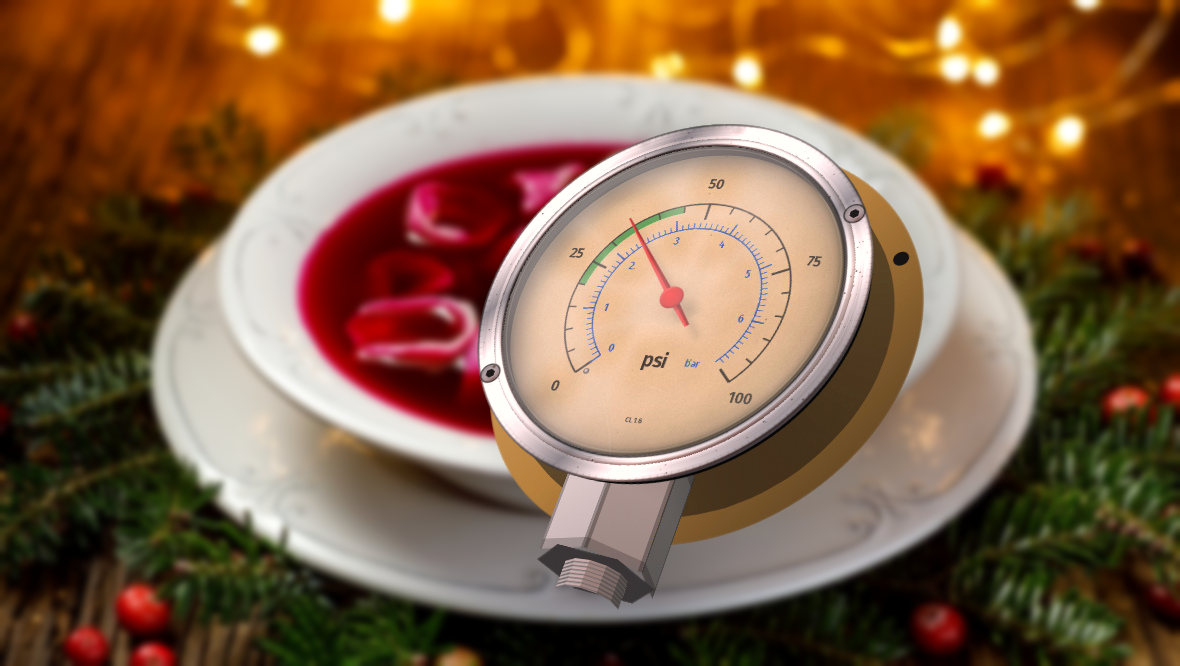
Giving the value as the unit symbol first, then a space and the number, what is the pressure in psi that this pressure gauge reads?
psi 35
